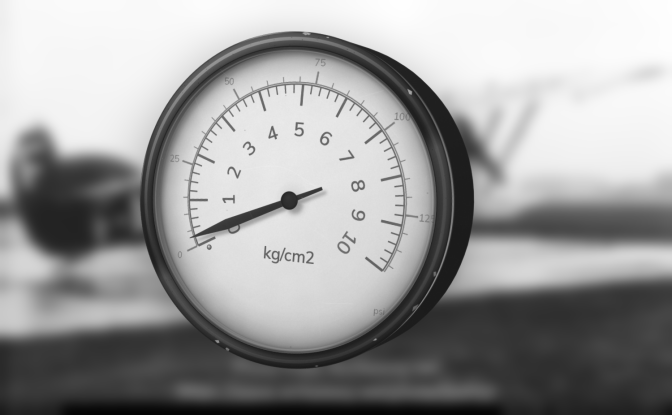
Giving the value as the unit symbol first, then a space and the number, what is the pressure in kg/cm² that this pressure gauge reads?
kg/cm² 0.2
